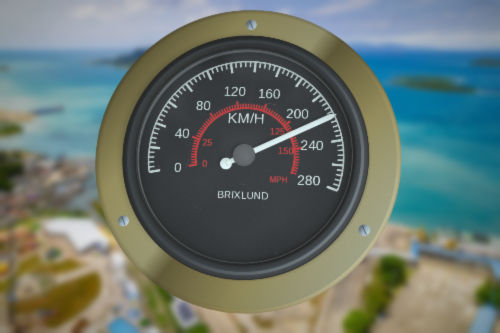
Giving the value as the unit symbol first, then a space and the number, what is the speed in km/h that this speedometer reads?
km/h 220
